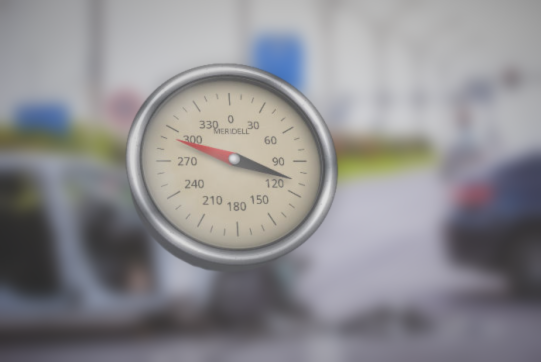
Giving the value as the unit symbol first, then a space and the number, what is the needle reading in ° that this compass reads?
° 290
